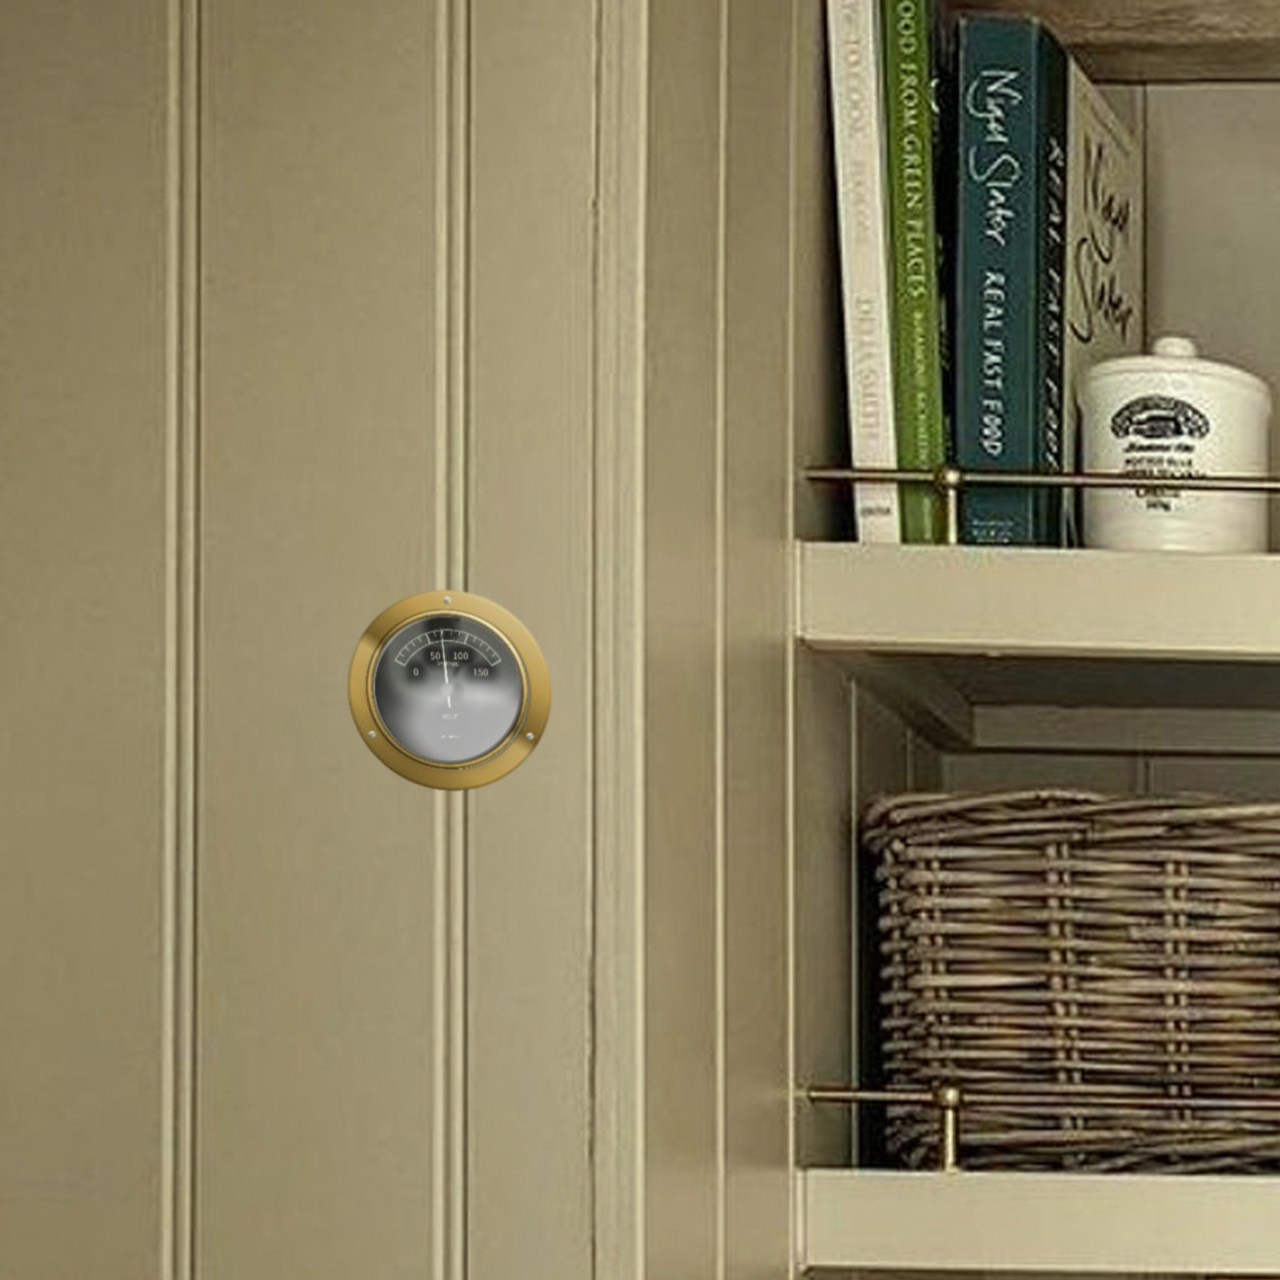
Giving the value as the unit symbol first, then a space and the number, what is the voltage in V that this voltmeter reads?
V 70
